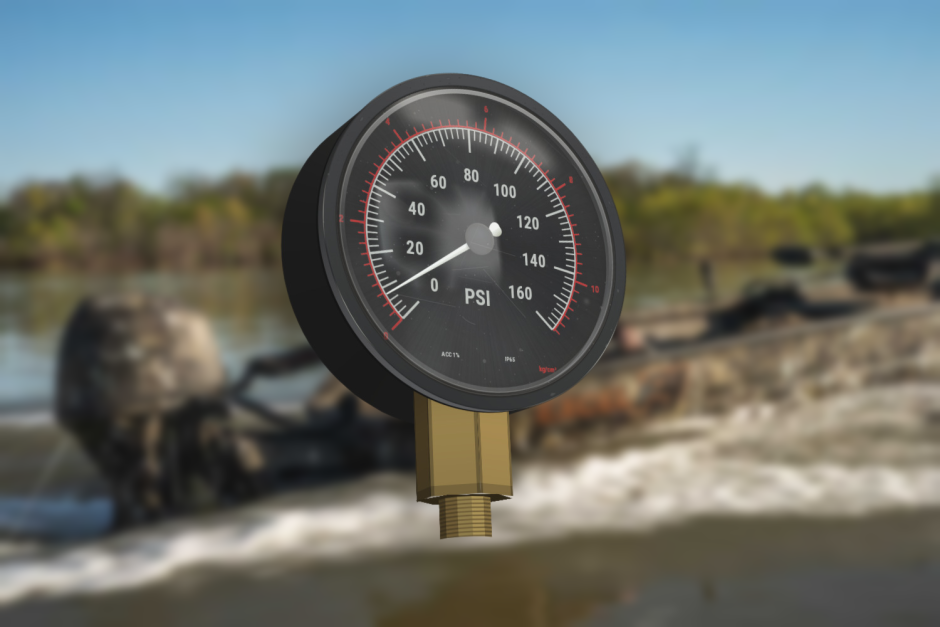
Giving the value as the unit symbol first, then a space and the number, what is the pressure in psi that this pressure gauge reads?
psi 8
